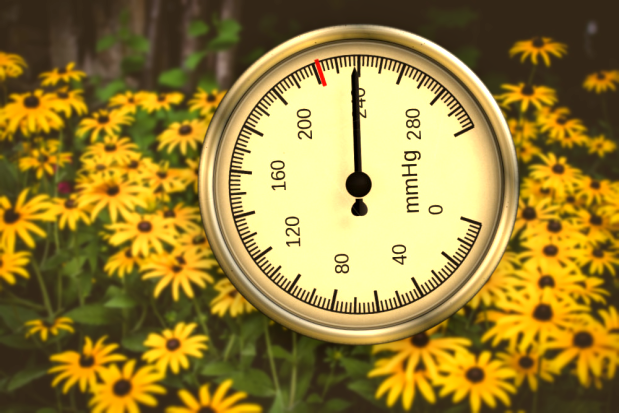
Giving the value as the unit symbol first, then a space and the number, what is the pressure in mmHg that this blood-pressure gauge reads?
mmHg 238
